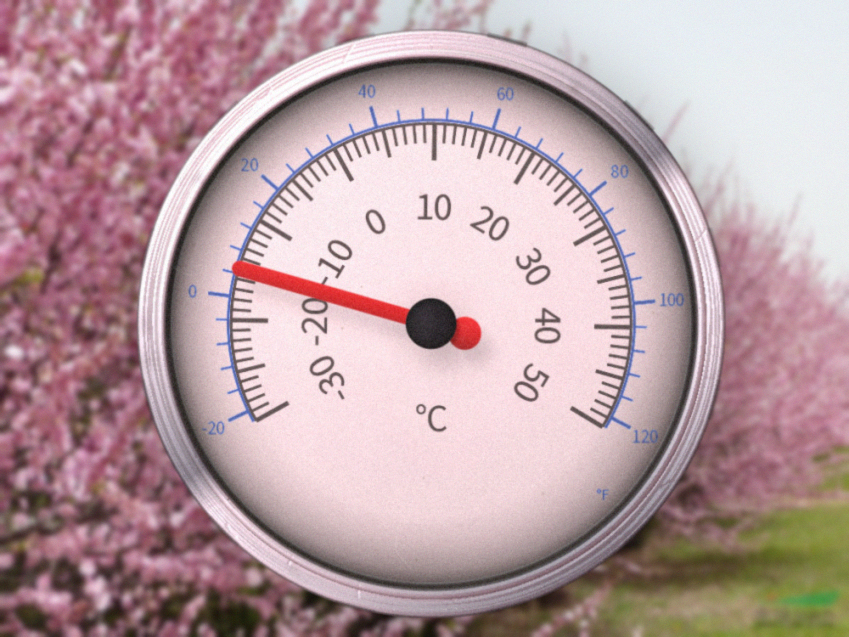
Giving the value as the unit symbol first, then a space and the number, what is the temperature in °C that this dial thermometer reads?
°C -15
